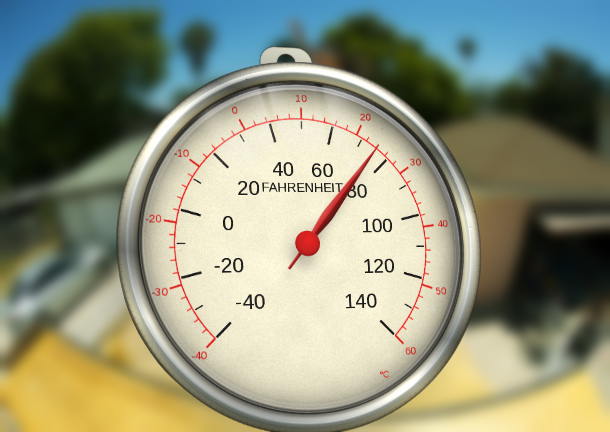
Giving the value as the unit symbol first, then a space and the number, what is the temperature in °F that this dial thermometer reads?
°F 75
